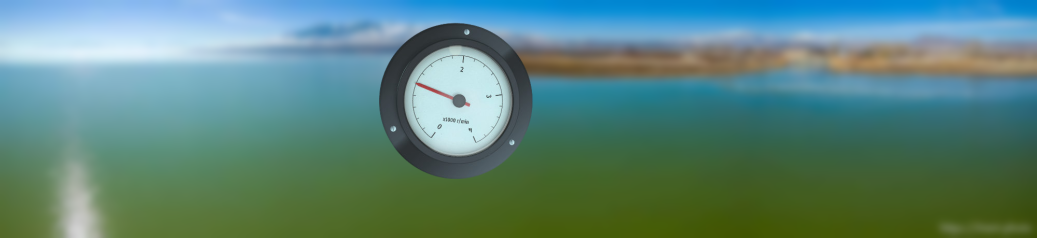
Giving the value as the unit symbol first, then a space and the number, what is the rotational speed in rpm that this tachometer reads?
rpm 1000
